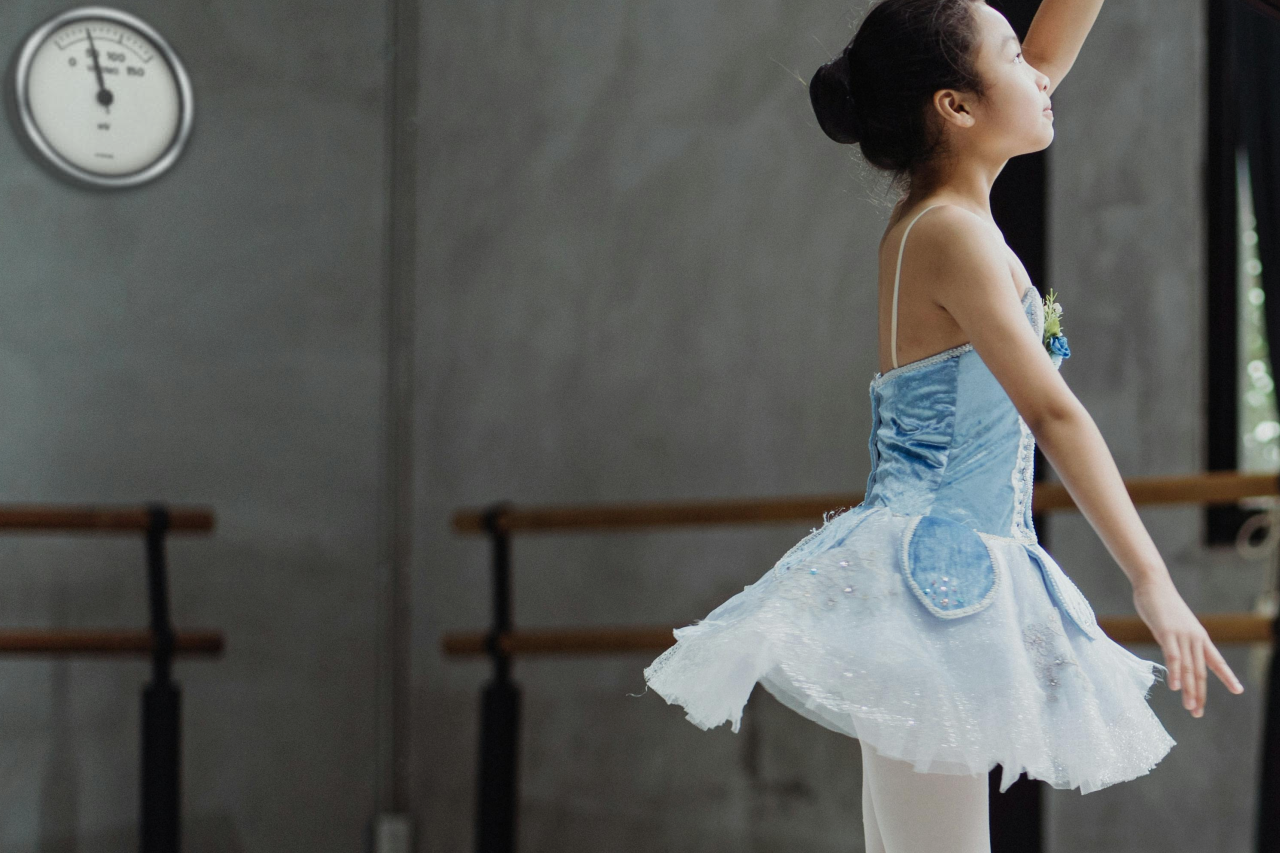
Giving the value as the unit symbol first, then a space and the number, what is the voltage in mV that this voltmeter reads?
mV 50
